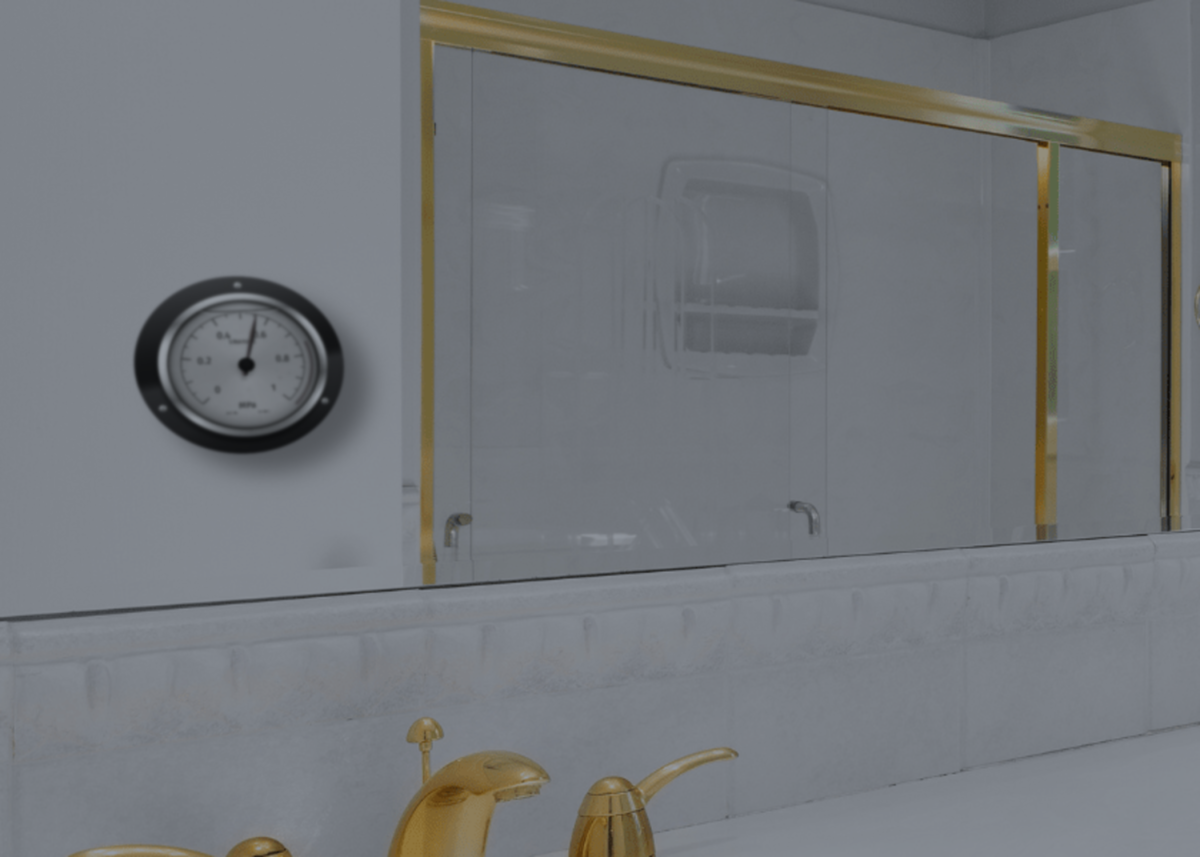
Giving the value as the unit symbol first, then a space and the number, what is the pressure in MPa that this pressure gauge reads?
MPa 0.55
